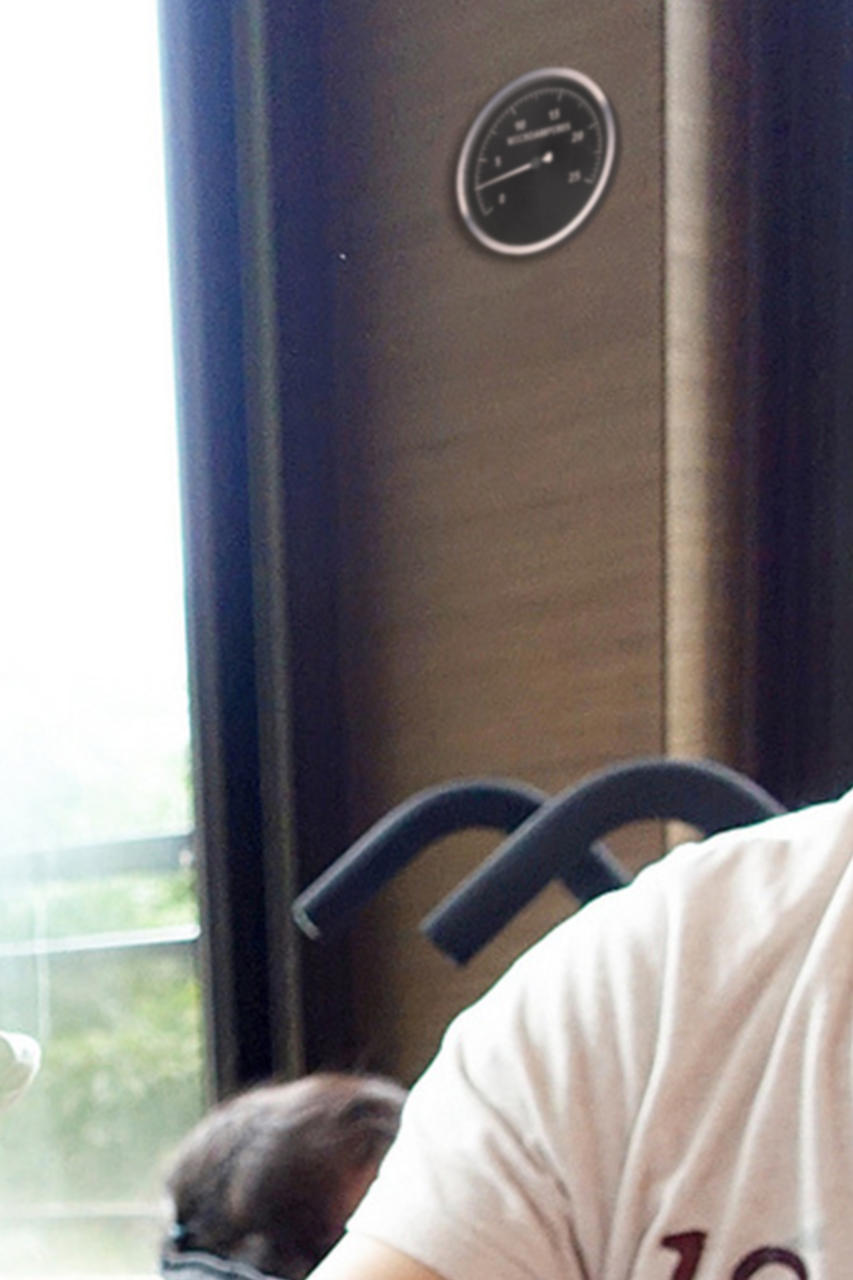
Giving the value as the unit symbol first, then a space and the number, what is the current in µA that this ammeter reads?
µA 2.5
